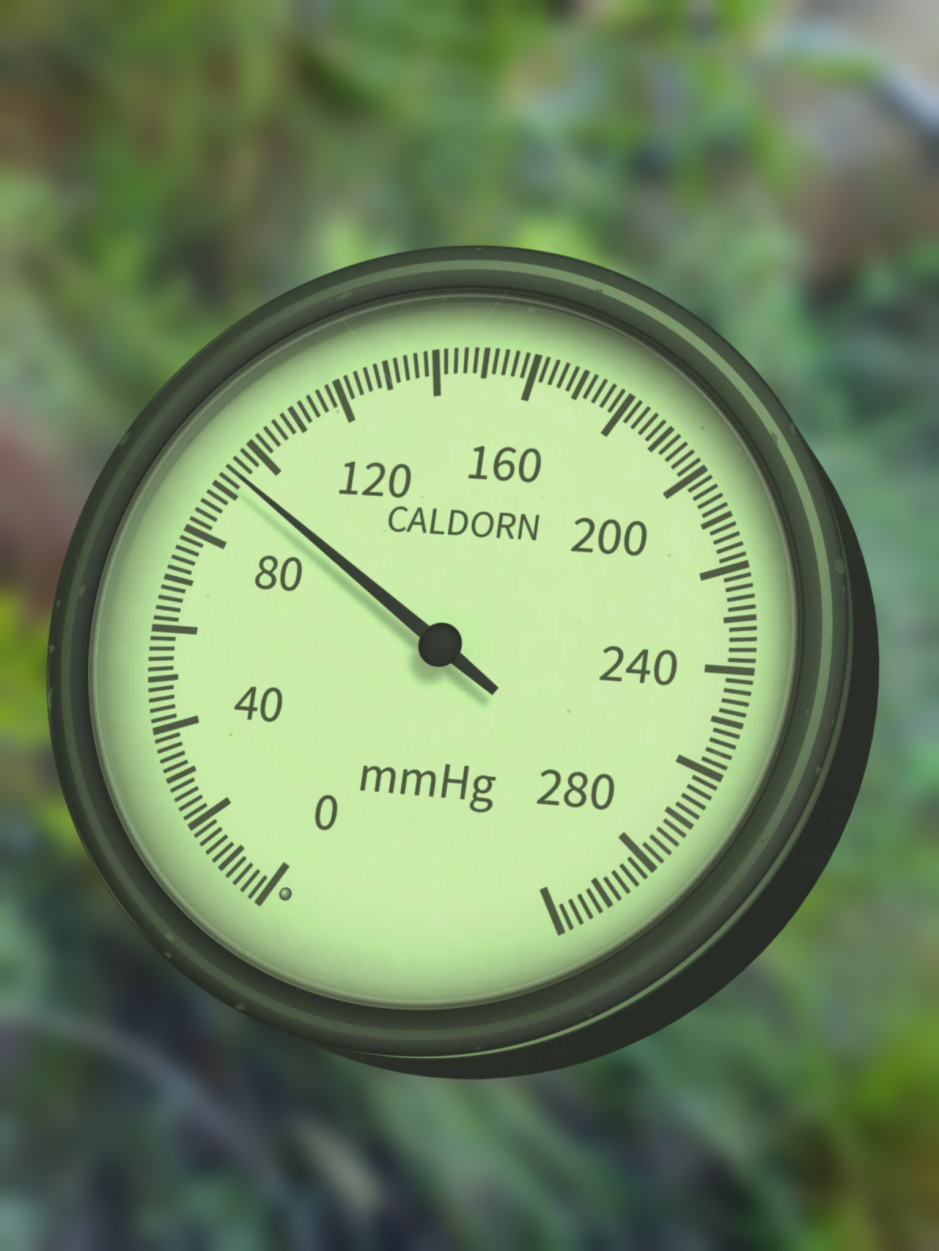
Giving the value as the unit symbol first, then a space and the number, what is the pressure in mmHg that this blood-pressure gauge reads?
mmHg 94
